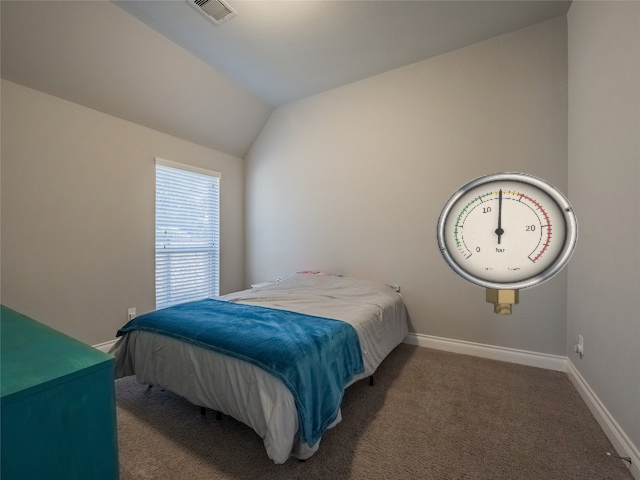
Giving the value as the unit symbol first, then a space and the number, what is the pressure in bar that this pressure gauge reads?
bar 12.5
